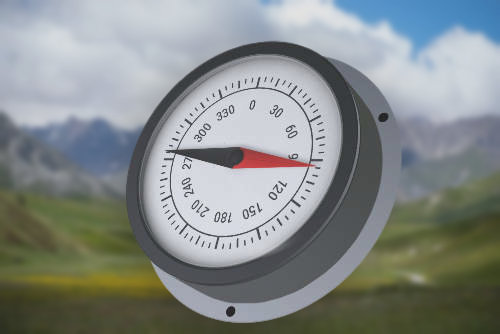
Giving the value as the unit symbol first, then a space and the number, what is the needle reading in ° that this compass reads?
° 95
